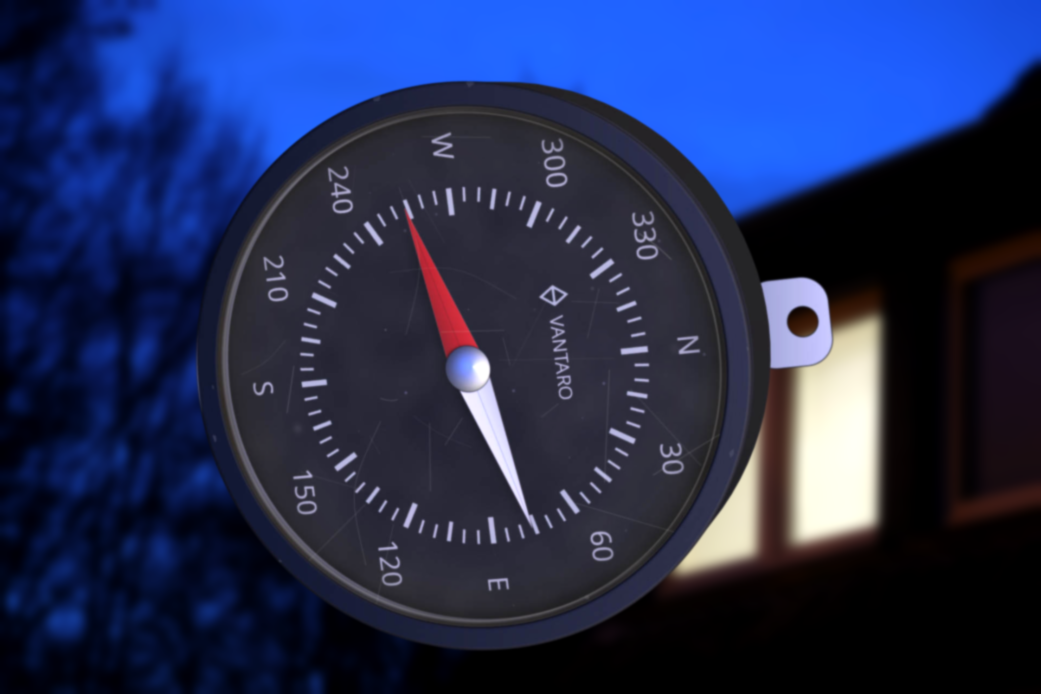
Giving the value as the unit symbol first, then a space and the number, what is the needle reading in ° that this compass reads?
° 255
